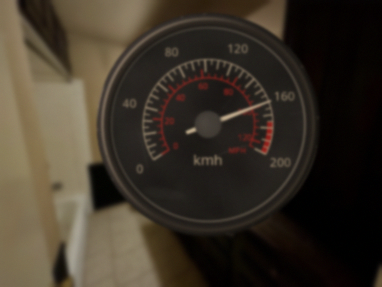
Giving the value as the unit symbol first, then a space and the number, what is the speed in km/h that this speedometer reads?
km/h 160
